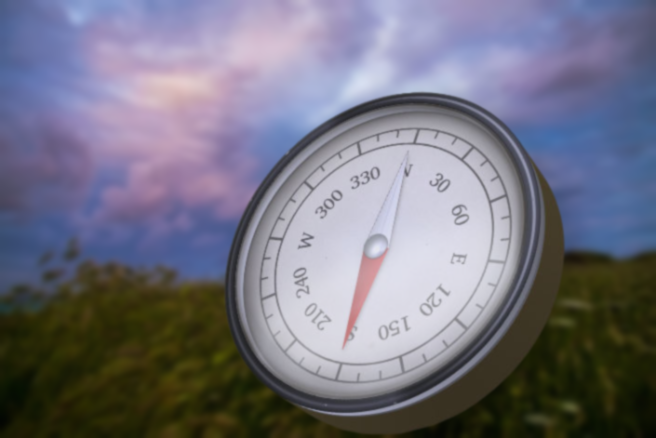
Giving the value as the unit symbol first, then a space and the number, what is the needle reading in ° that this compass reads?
° 180
